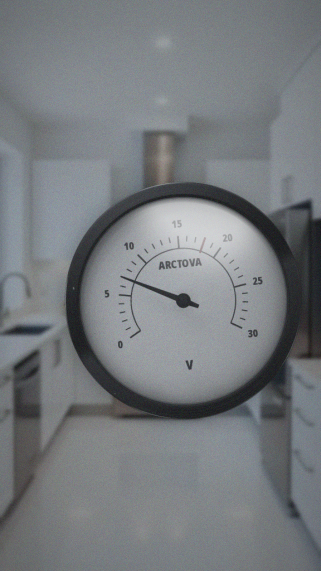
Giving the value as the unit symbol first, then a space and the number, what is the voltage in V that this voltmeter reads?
V 7
